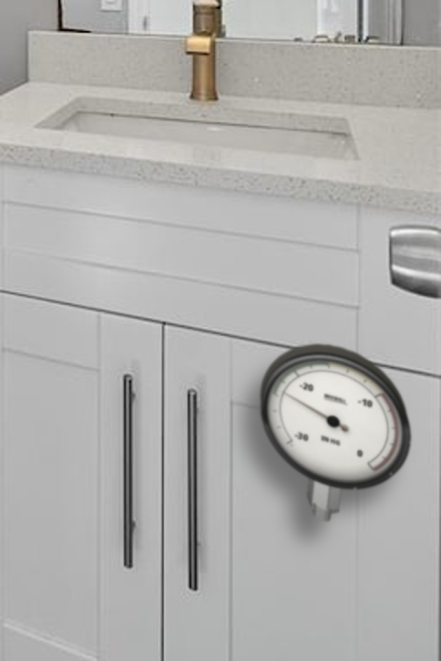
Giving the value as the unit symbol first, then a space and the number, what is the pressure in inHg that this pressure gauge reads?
inHg -23
